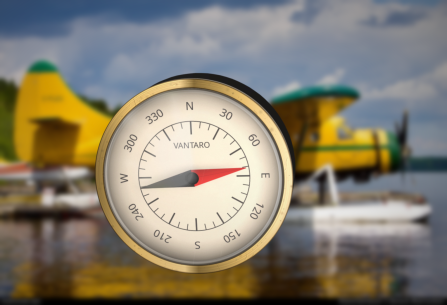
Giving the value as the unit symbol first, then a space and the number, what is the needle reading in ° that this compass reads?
° 80
